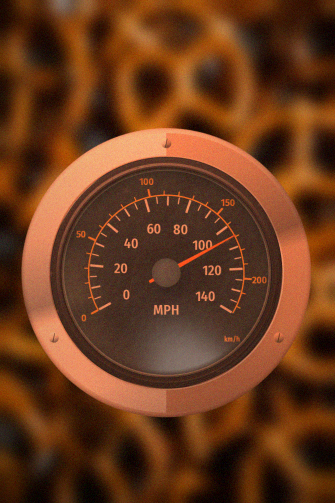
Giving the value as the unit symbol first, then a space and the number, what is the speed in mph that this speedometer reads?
mph 105
